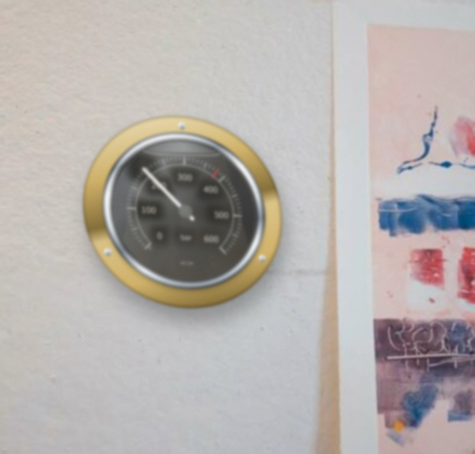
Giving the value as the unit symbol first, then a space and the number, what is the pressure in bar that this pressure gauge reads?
bar 200
